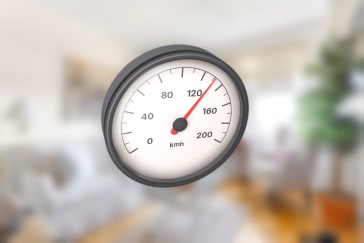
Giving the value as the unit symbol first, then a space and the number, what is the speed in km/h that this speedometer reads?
km/h 130
